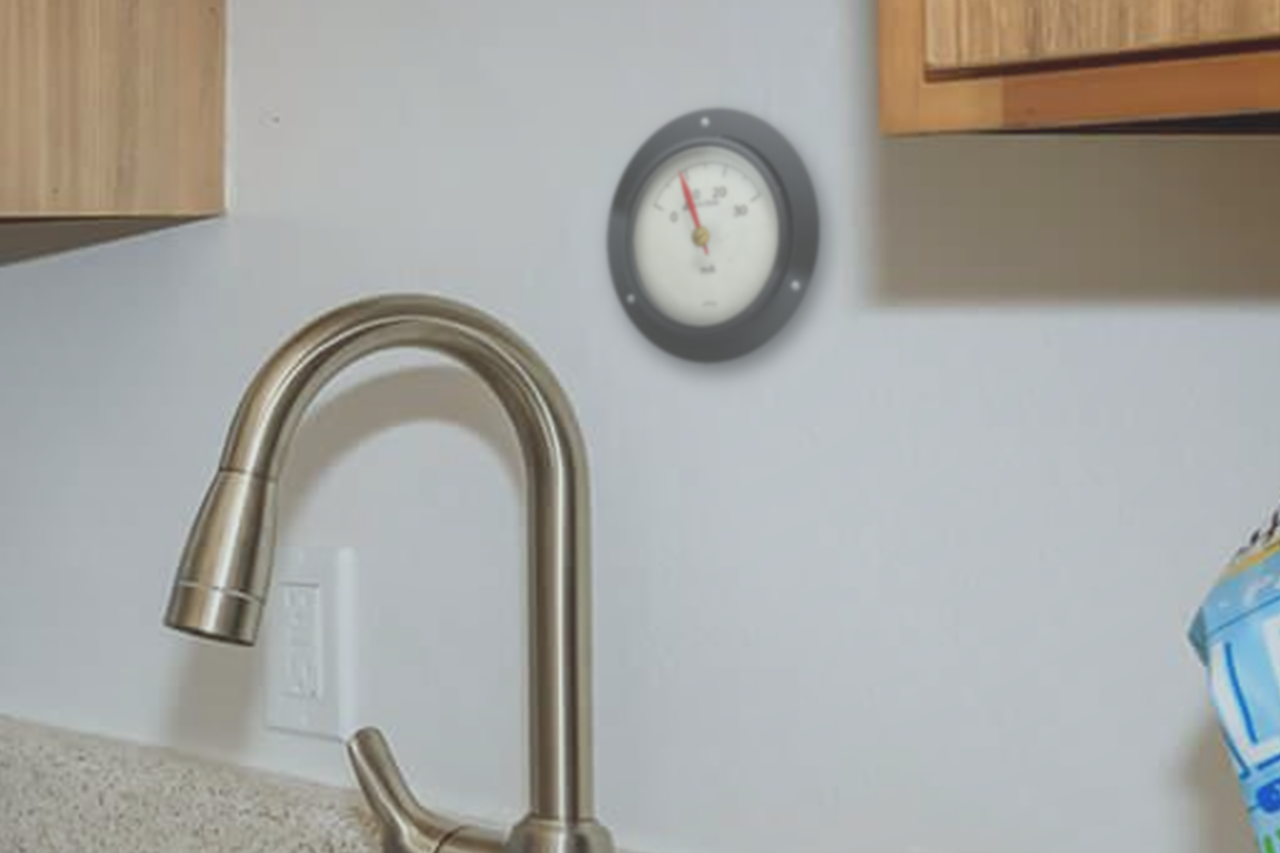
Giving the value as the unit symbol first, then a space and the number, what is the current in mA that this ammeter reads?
mA 10
